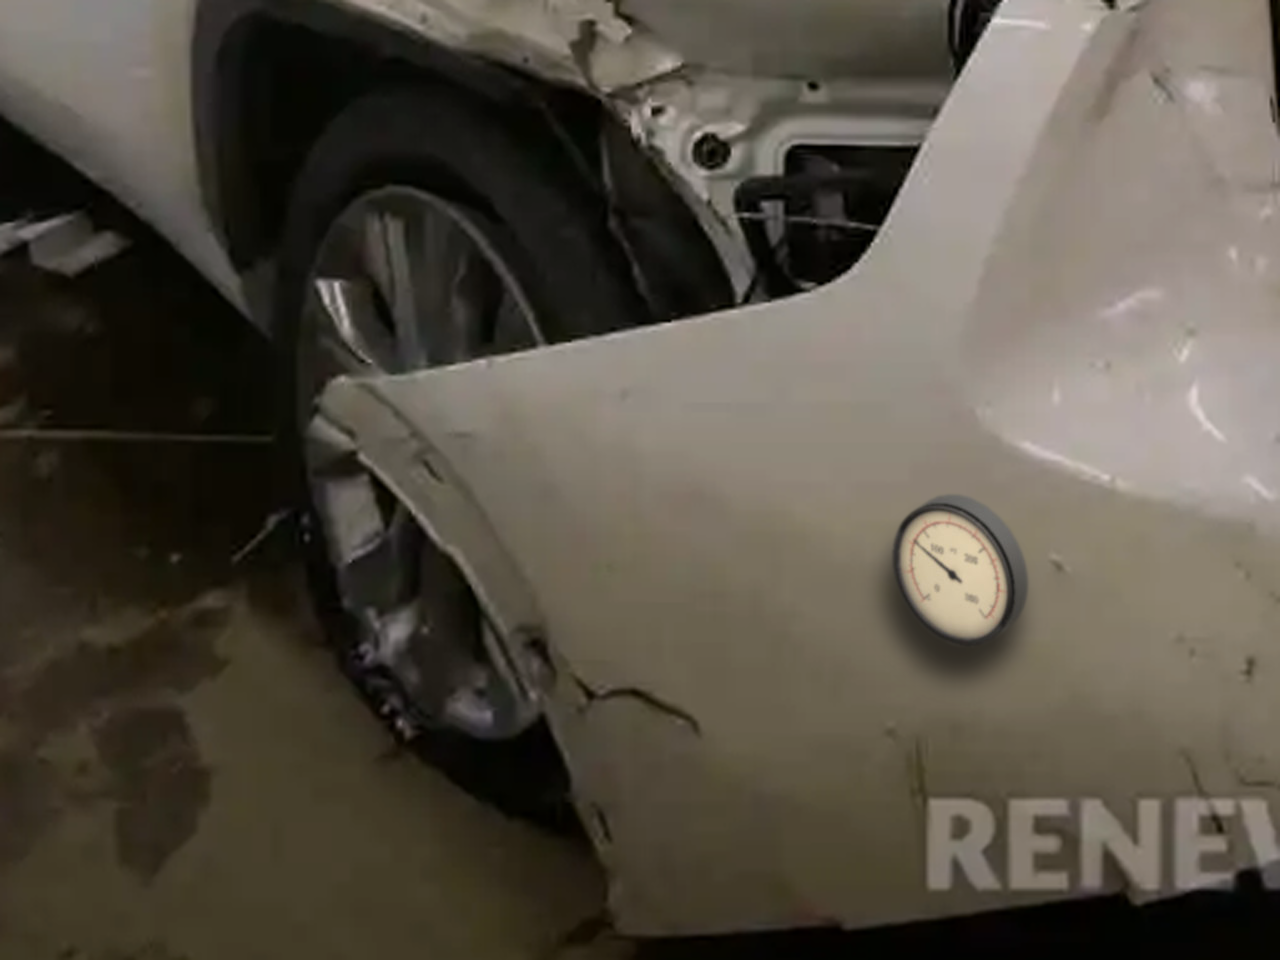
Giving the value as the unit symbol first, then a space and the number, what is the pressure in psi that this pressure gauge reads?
psi 80
